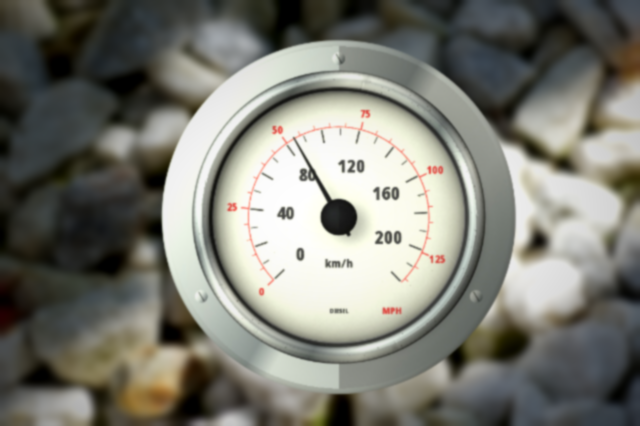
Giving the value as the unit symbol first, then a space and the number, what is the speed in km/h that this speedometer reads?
km/h 85
